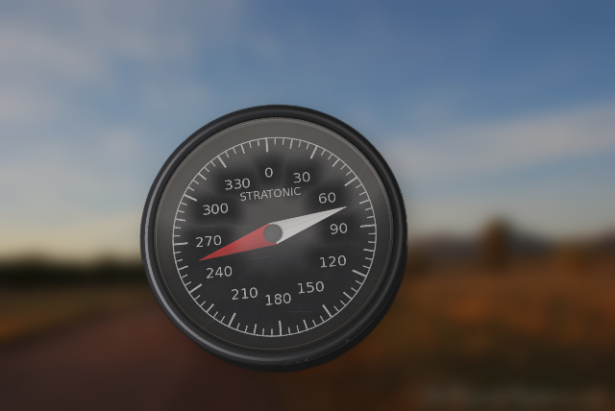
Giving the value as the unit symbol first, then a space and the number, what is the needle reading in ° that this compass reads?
° 255
